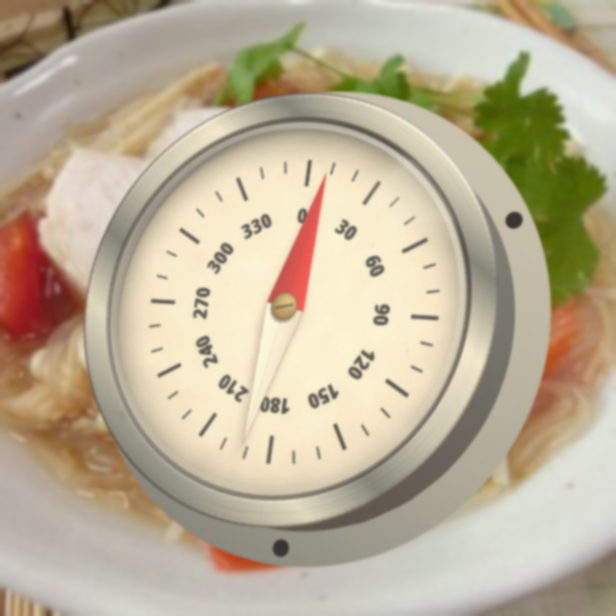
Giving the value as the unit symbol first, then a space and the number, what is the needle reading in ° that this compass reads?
° 10
